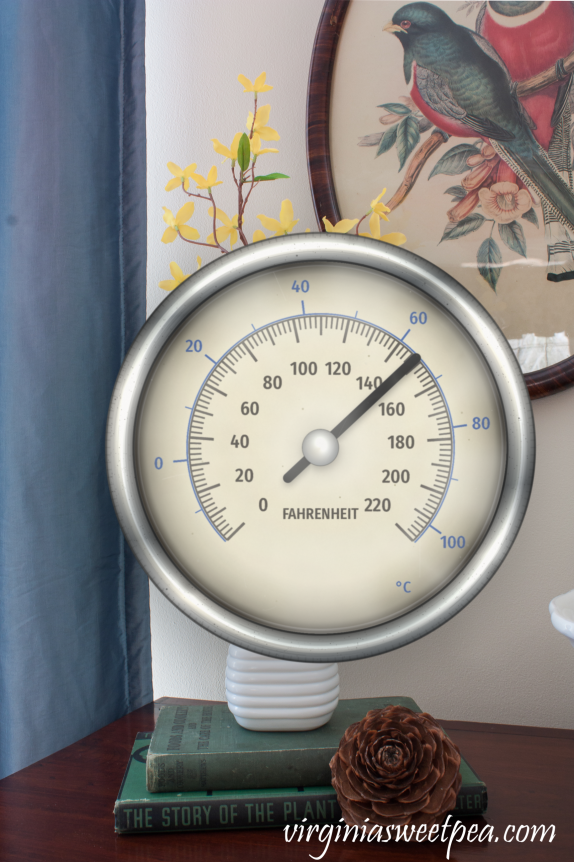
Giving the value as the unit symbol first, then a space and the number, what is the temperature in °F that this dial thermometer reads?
°F 148
